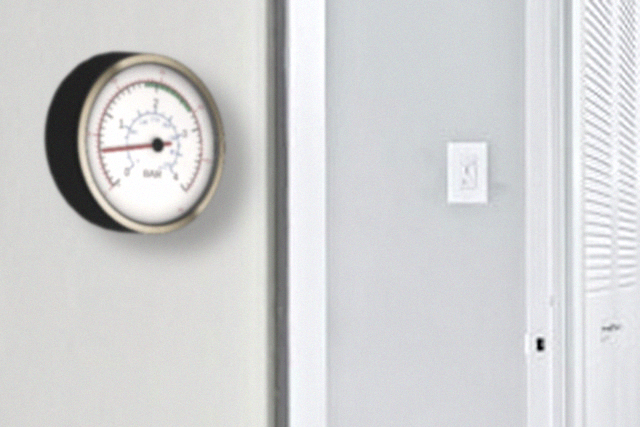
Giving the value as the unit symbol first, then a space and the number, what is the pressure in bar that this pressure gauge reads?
bar 0.5
